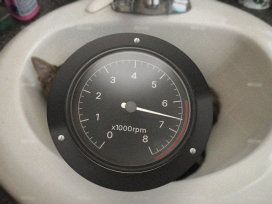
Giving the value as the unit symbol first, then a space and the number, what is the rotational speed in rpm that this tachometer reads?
rpm 6600
